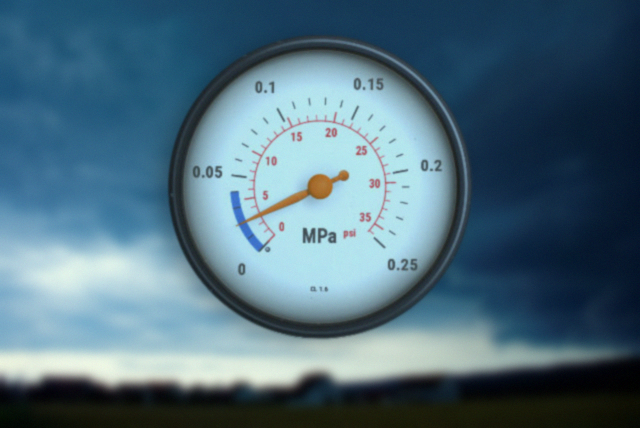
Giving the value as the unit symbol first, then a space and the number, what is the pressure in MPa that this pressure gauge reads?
MPa 0.02
